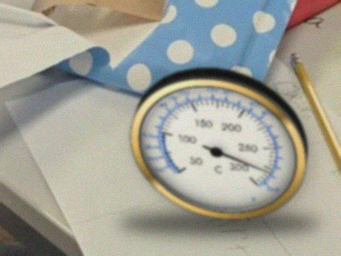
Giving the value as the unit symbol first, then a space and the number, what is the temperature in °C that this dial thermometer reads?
°C 275
